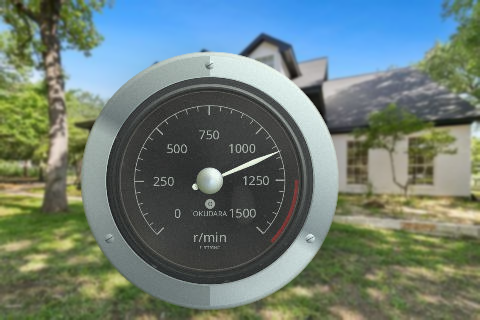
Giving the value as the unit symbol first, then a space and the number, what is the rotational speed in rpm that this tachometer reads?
rpm 1125
